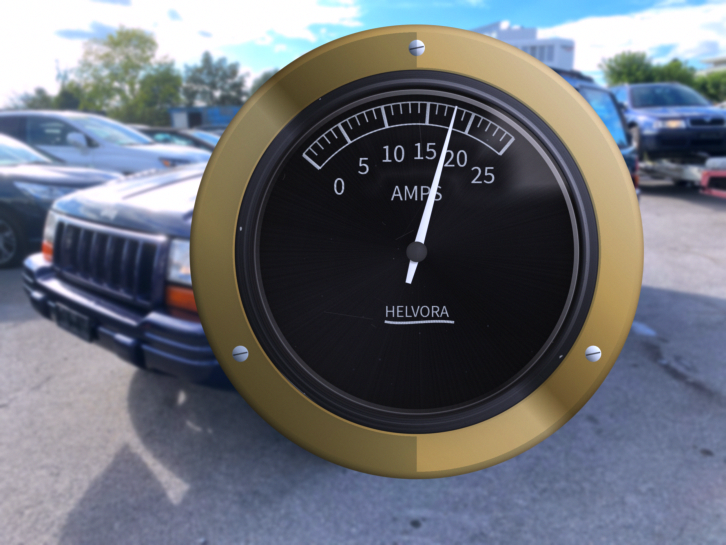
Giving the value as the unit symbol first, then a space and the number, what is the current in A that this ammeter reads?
A 18
